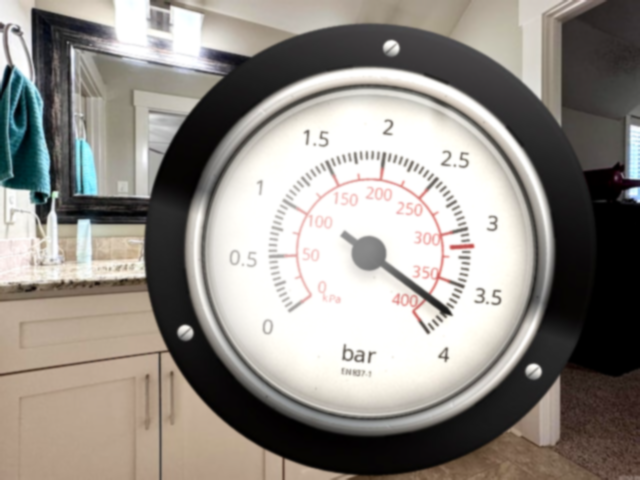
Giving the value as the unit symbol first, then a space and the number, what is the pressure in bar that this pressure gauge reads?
bar 3.75
